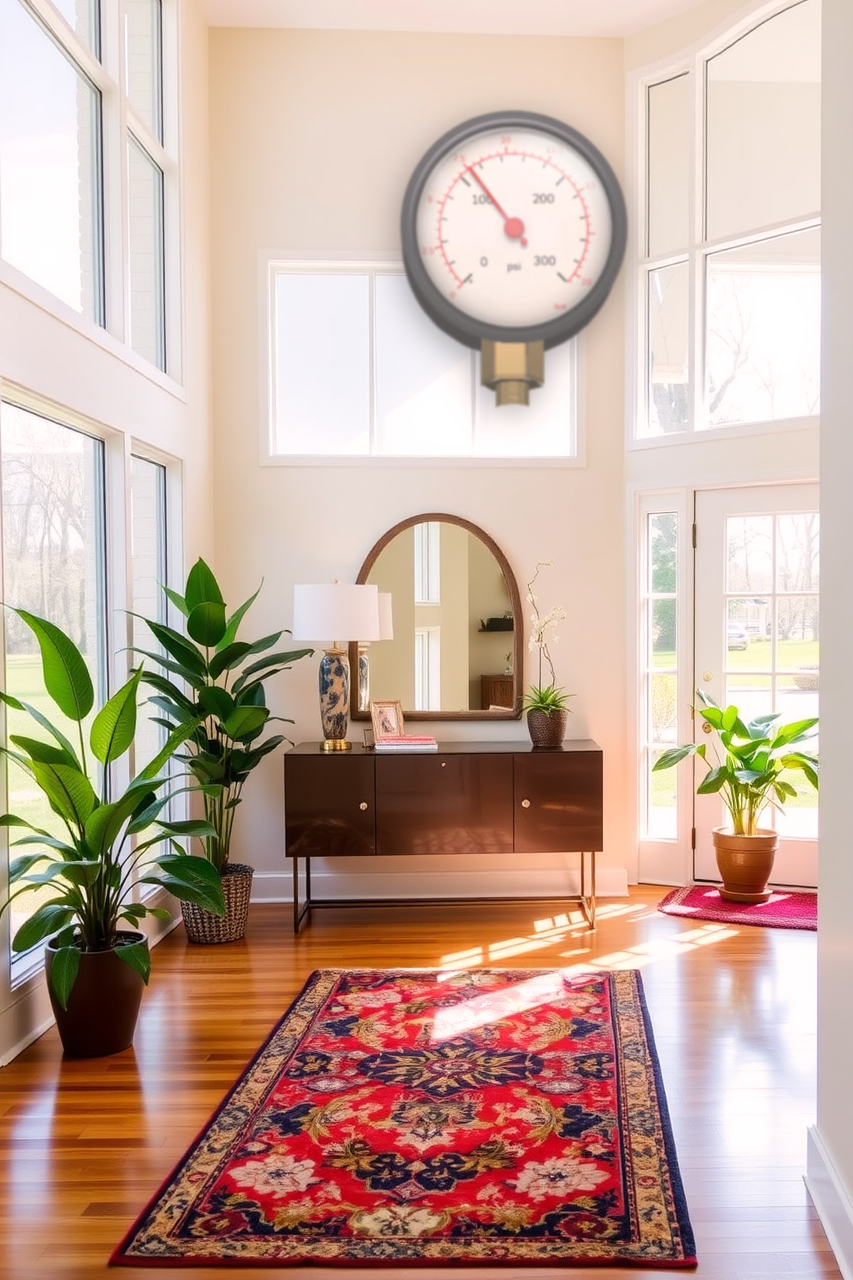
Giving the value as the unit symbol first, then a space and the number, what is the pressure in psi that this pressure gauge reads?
psi 110
